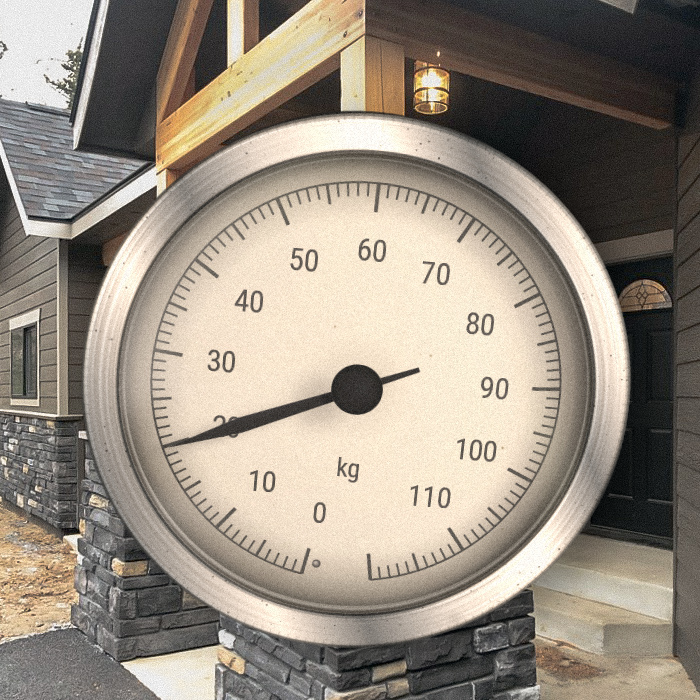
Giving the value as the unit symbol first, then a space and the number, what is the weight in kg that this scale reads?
kg 20
